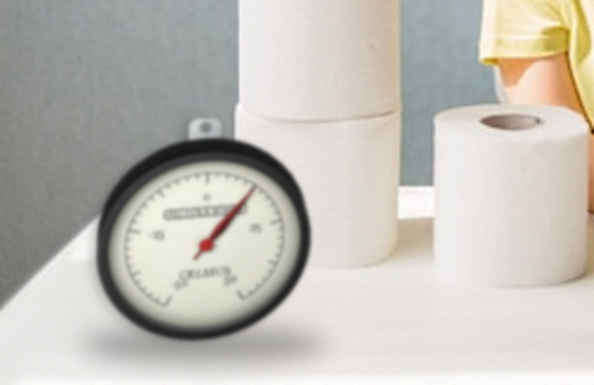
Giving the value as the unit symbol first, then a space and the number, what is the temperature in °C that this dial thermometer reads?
°C 12.5
